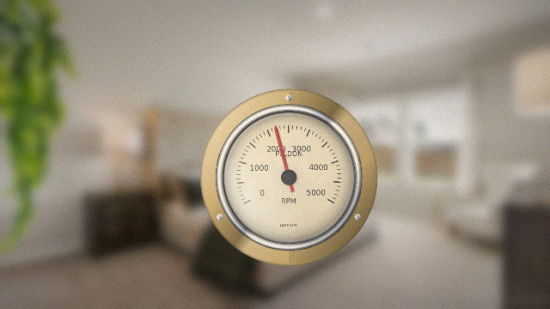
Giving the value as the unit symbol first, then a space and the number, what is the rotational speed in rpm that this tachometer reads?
rpm 2200
